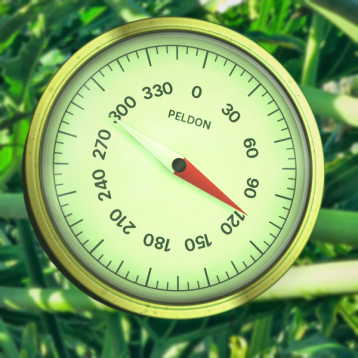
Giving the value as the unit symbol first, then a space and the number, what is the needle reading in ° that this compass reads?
° 110
